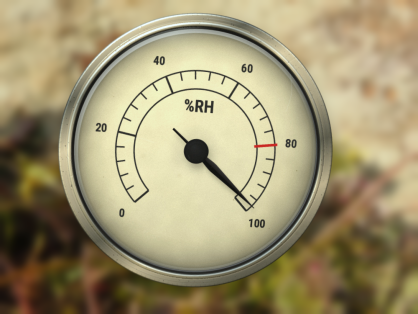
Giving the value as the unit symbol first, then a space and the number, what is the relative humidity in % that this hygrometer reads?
% 98
